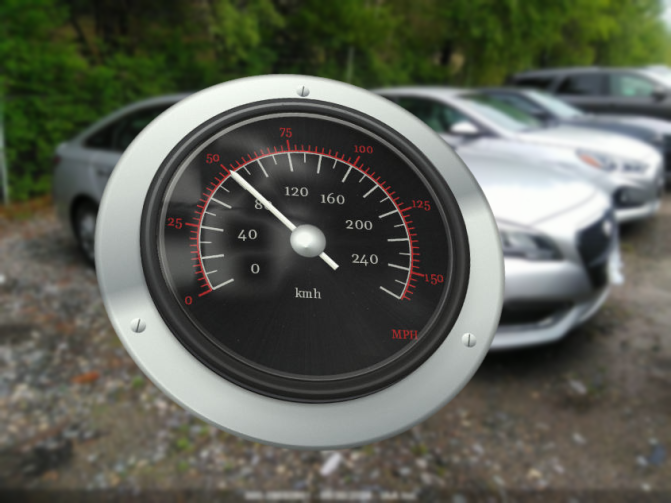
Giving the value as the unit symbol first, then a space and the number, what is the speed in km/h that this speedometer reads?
km/h 80
